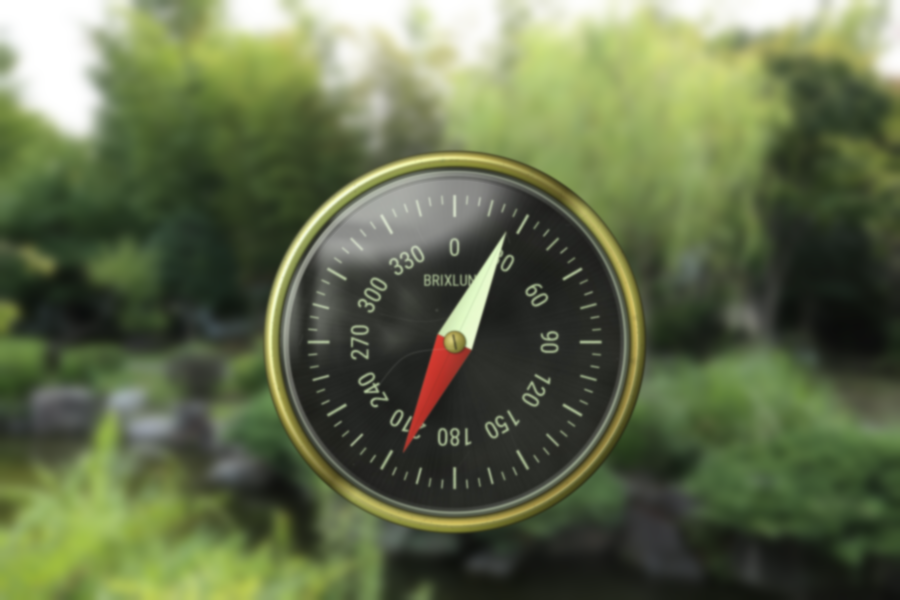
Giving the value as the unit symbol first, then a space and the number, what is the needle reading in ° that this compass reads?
° 205
